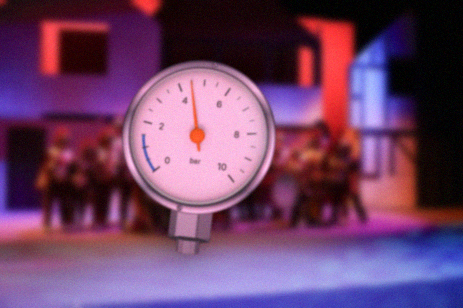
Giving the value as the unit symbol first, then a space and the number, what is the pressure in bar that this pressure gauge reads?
bar 4.5
